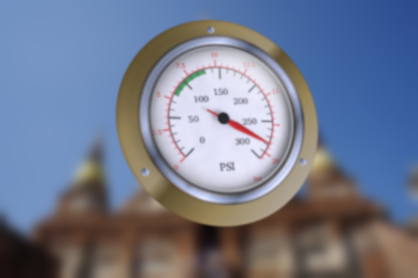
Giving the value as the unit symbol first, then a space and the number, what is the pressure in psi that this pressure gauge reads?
psi 280
